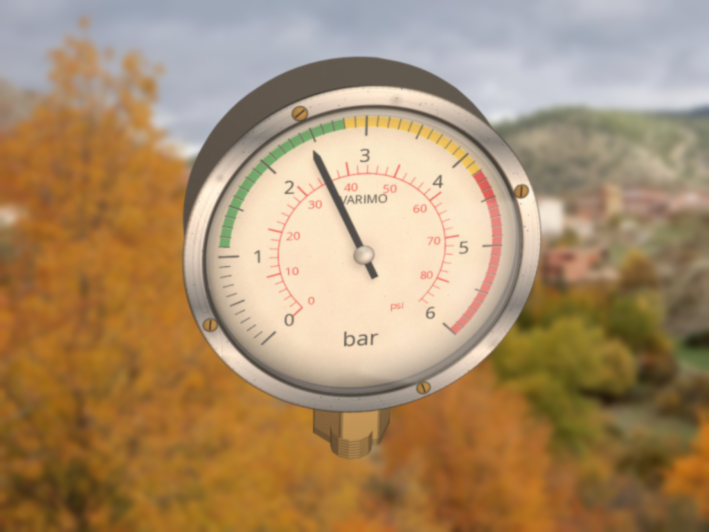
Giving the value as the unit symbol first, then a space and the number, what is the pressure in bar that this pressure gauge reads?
bar 2.45
